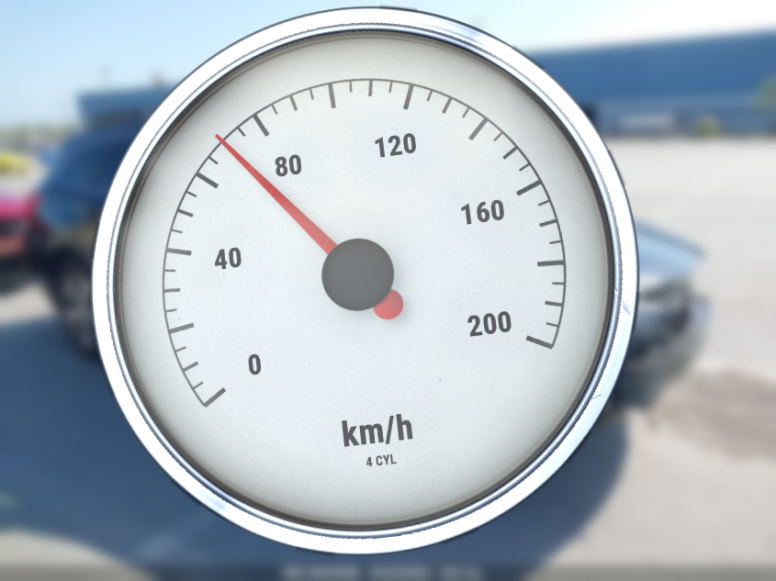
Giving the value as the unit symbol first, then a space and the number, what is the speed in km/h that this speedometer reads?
km/h 70
